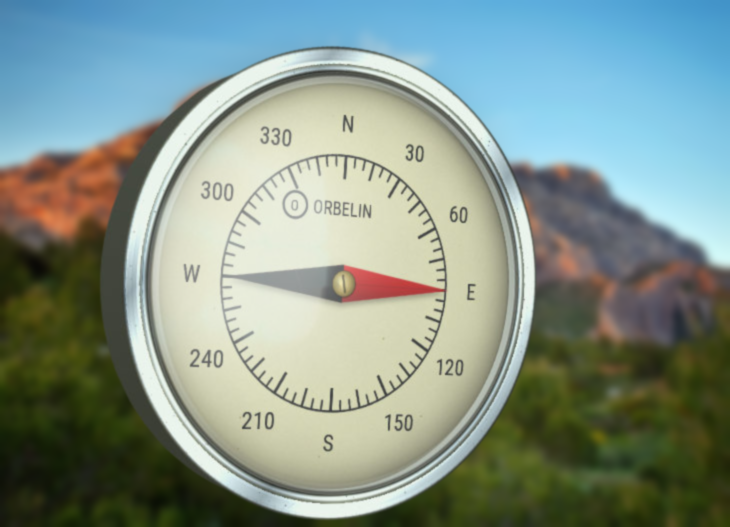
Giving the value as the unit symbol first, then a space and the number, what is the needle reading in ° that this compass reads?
° 90
